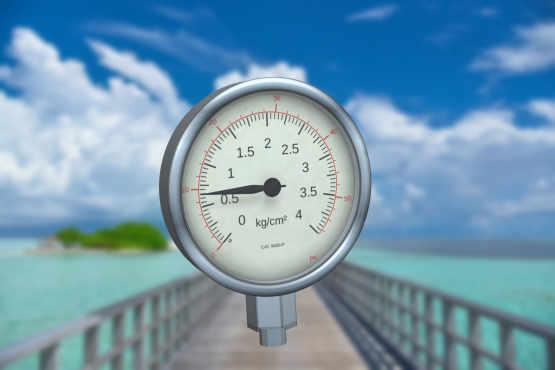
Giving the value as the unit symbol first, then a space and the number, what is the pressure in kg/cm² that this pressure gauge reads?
kg/cm² 0.65
